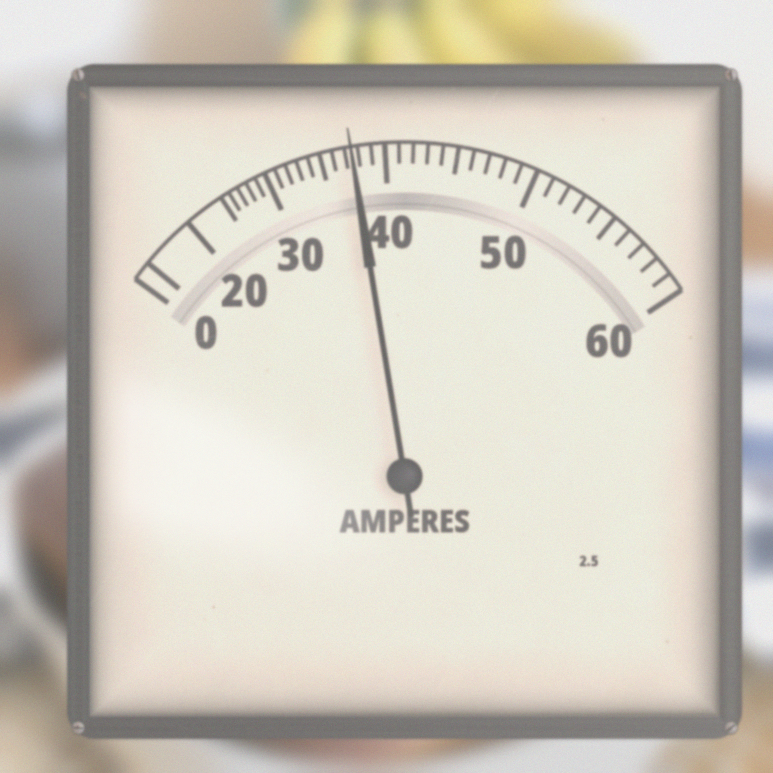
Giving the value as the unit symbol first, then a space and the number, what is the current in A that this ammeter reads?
A 37.5
